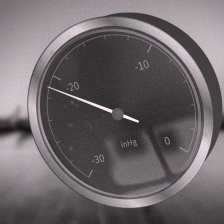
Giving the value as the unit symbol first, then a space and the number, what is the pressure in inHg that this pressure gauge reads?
inHg -21
